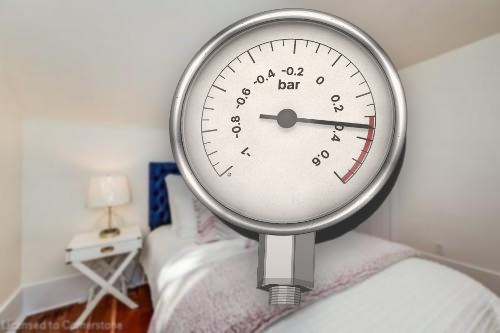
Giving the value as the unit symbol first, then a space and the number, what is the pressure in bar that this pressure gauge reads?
bar 0.35
